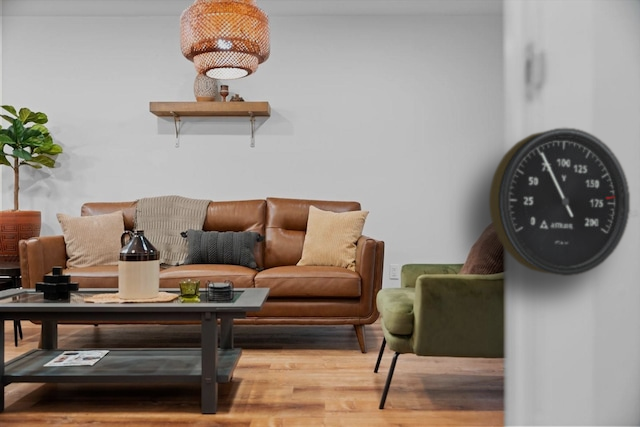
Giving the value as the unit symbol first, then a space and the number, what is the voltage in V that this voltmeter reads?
V 75
